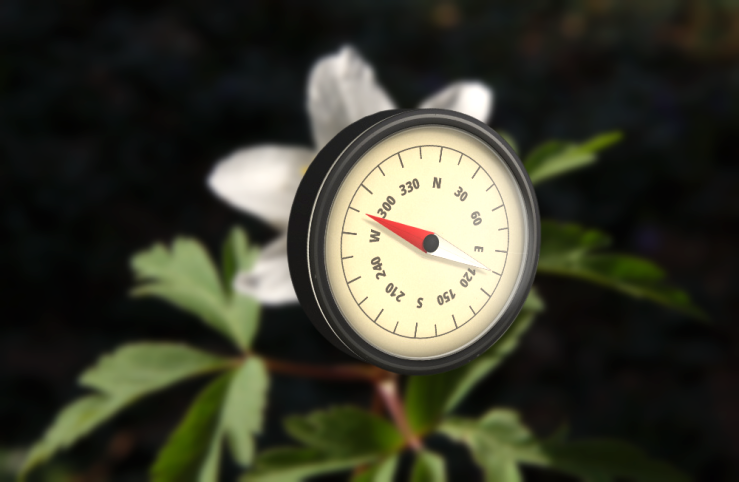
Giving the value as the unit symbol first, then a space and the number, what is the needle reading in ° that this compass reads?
° 285
